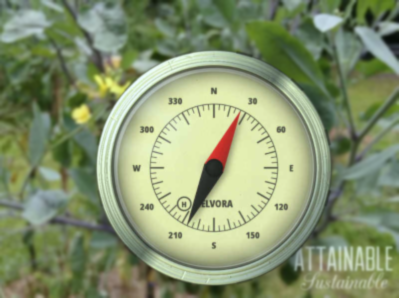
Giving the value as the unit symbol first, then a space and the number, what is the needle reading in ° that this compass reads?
° 25
